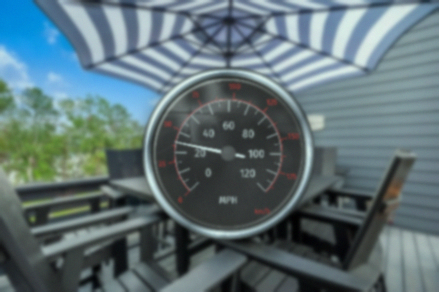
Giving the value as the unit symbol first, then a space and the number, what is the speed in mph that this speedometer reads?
mph 25
